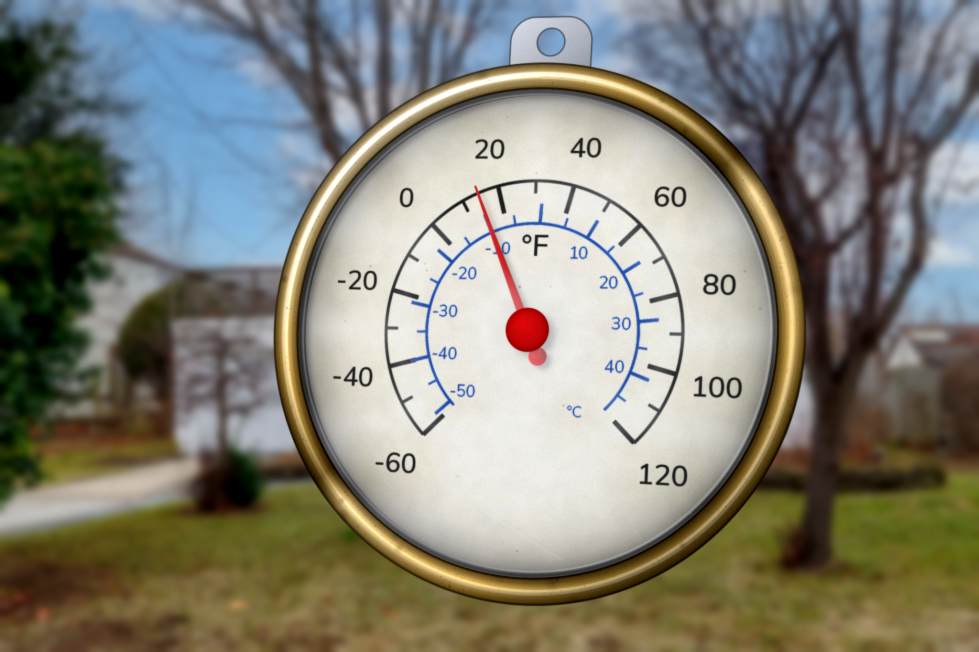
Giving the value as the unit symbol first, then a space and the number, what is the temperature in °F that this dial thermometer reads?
°F 15
